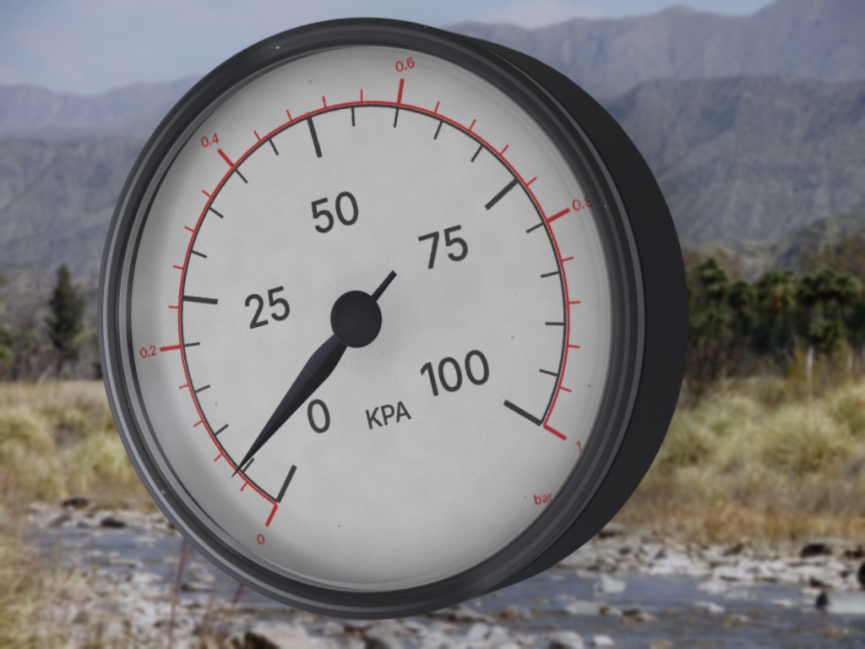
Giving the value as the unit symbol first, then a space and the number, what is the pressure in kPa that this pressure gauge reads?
kPa 5
